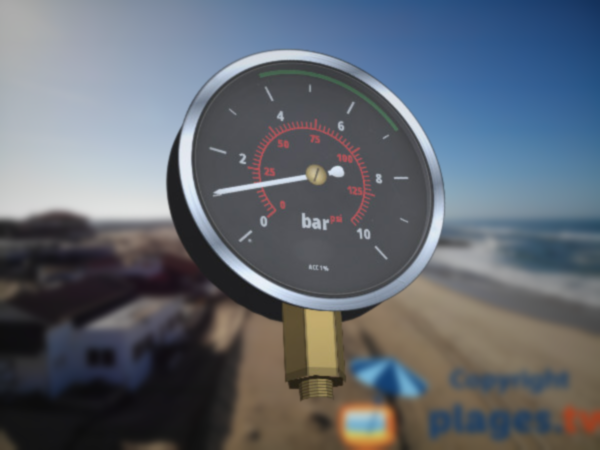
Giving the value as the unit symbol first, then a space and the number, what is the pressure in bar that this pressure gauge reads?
bar 1
